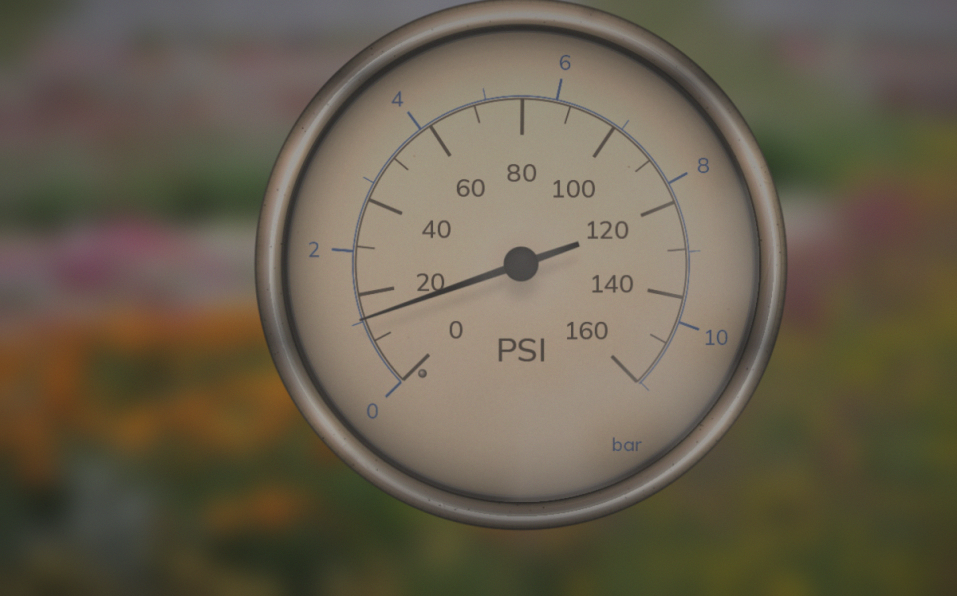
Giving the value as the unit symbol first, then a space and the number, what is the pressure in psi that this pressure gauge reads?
psi 15
